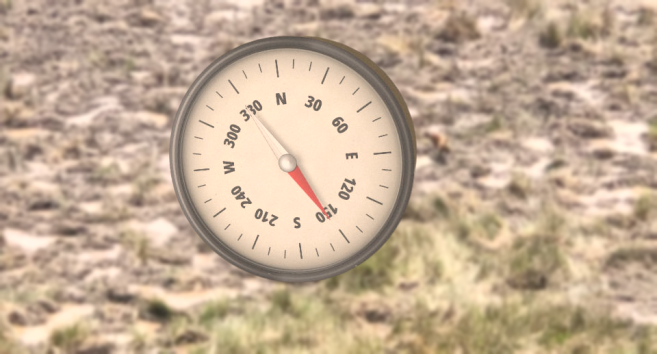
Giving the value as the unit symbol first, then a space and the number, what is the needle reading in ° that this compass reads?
° 150
